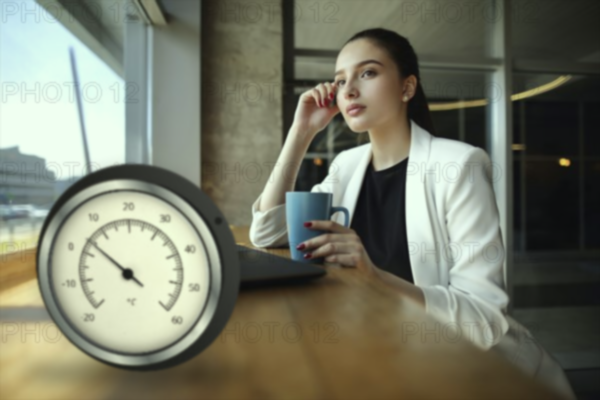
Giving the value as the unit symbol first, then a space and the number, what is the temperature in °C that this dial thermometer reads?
°C 5
